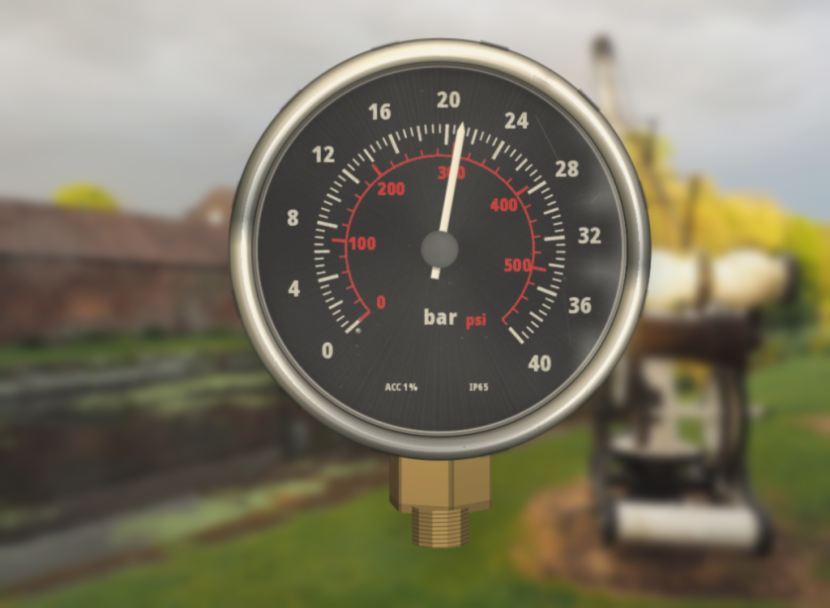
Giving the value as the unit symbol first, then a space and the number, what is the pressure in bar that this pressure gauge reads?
bar 21
